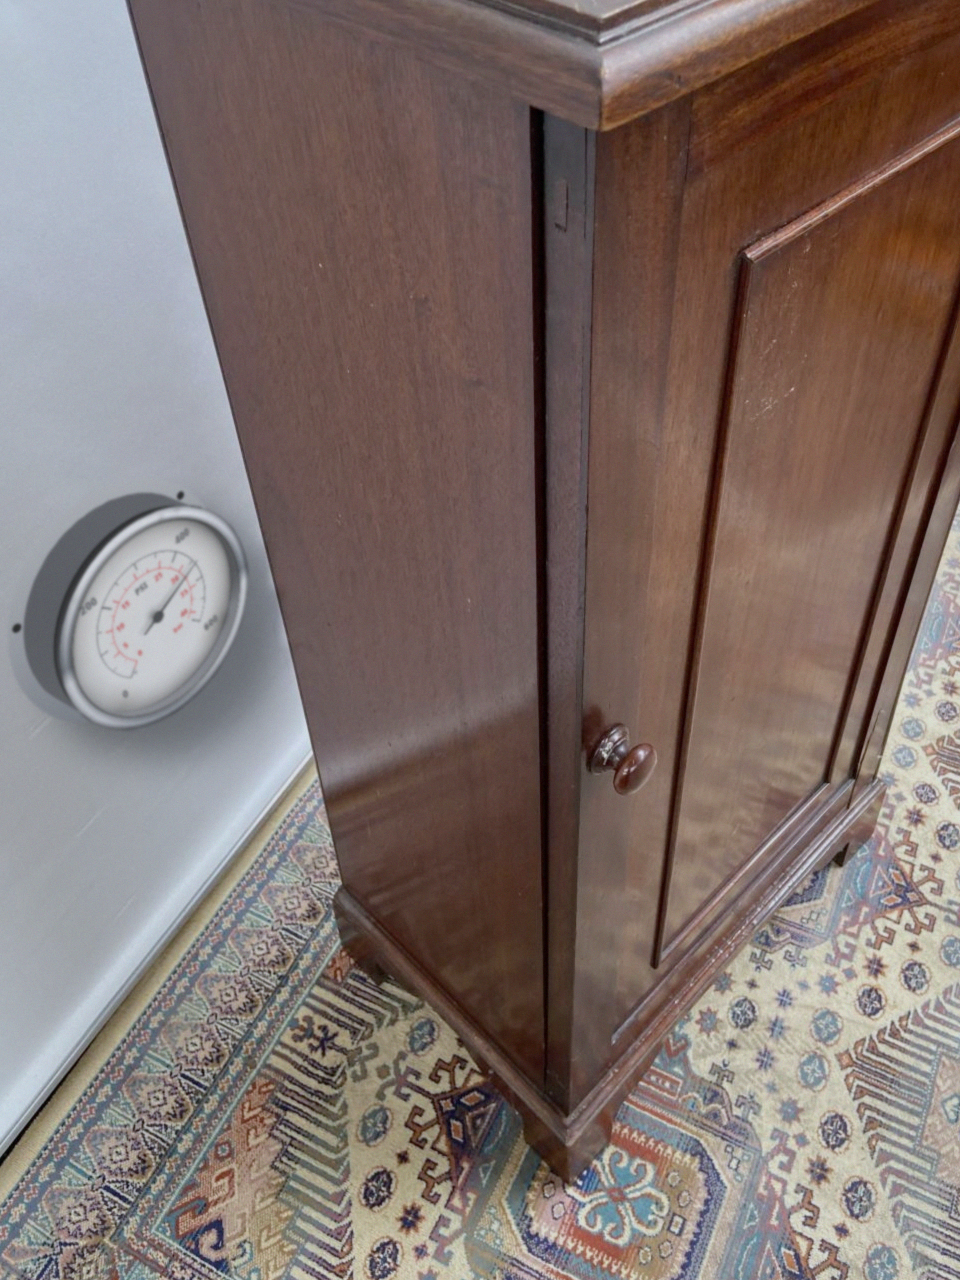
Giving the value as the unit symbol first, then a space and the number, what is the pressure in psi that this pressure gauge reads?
psi 450
